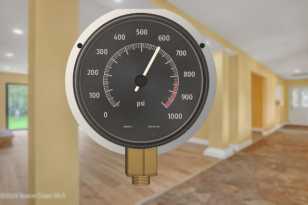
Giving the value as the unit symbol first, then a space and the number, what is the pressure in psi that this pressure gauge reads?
psi 600
